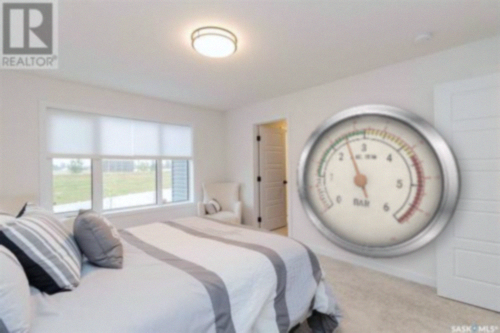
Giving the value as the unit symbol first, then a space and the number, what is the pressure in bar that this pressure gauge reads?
bar 2.5
